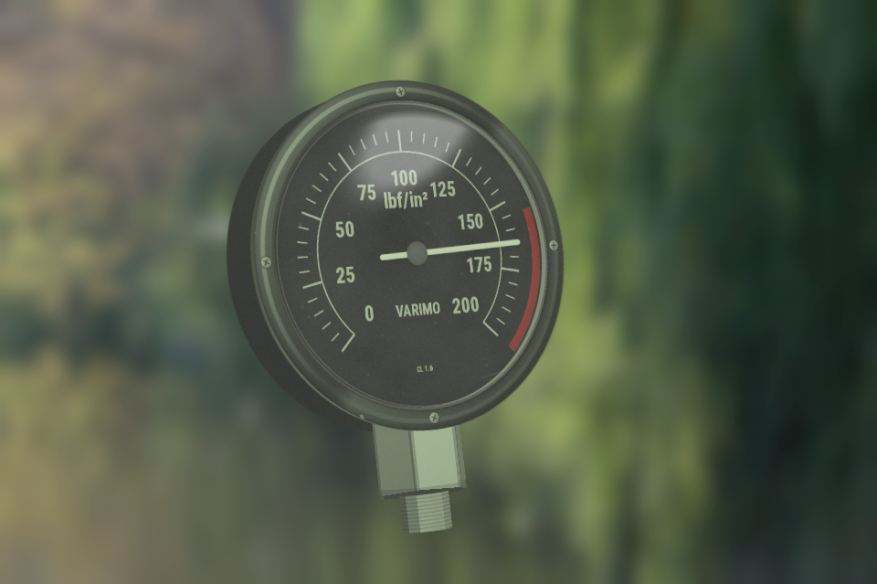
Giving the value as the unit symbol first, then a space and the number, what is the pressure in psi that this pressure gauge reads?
psi 165
